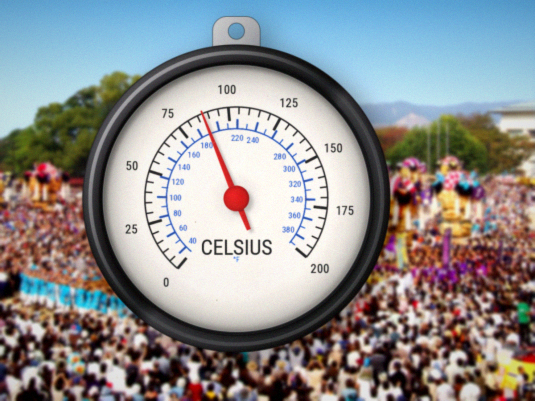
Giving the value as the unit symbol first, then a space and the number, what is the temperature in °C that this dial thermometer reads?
°C 87.5
